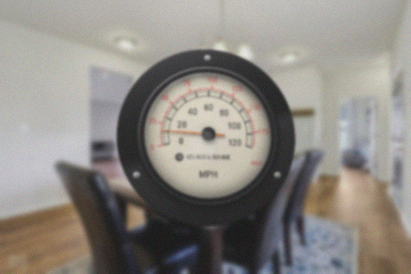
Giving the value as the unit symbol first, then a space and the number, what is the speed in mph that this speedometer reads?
mph 10
